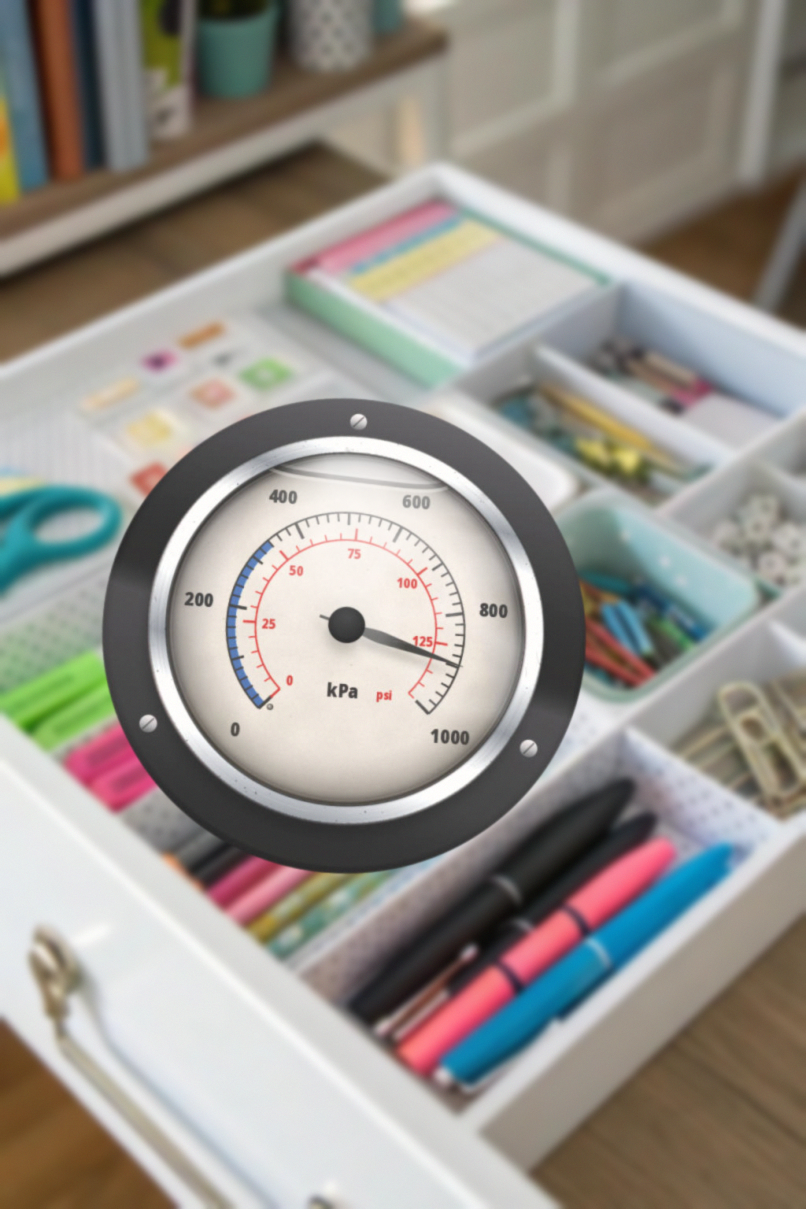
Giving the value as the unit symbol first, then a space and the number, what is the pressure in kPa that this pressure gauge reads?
kPa 900
